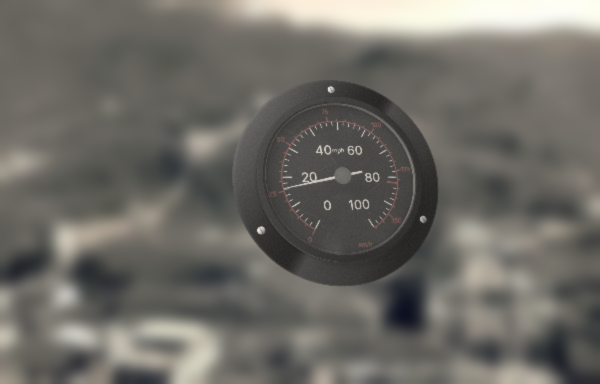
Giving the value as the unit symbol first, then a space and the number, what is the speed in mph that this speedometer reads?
mph 16
